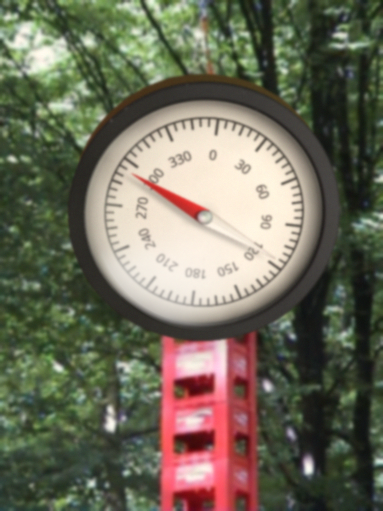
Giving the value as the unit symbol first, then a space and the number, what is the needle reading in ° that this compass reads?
° 295
